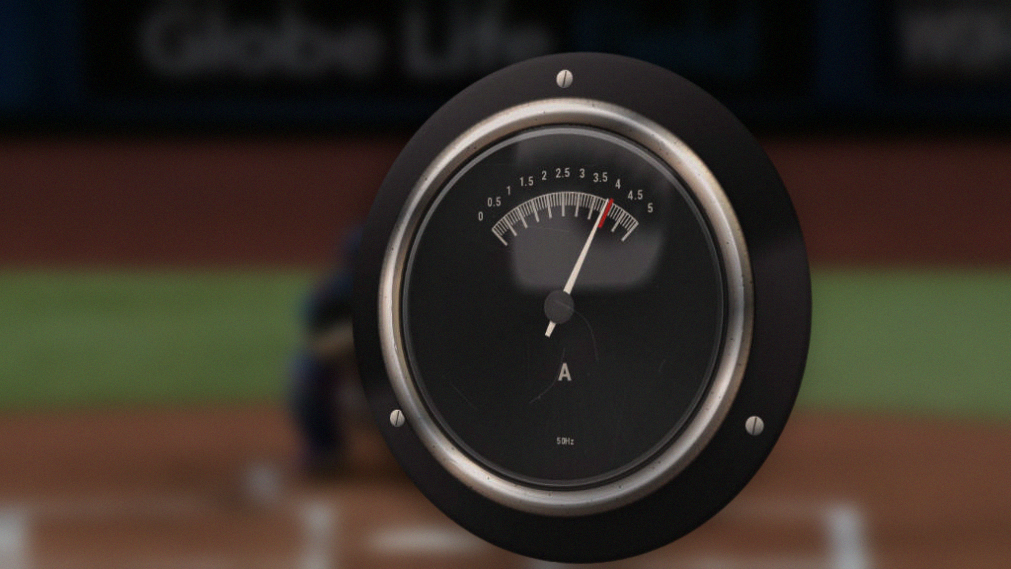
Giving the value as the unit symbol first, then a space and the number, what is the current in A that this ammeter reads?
A 4
